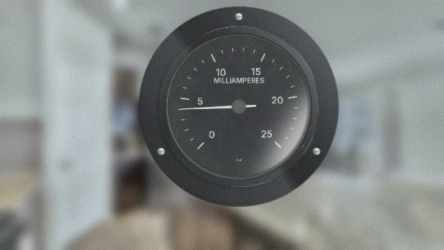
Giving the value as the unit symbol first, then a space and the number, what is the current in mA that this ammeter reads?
mA 4
